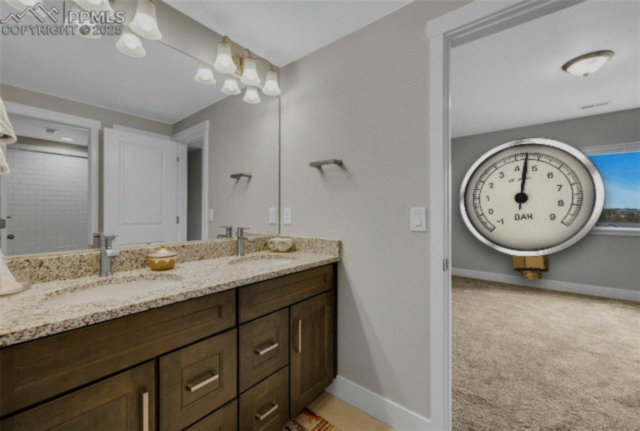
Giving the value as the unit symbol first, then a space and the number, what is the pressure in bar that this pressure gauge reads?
bar 4.5
